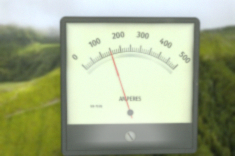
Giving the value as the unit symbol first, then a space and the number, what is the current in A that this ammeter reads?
A 150
